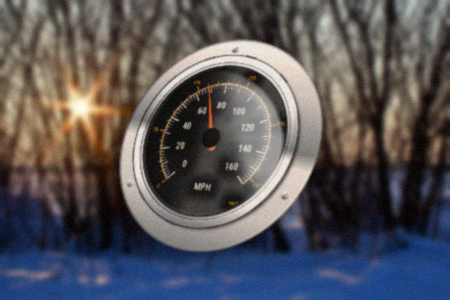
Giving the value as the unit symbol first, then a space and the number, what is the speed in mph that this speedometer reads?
mph 70
